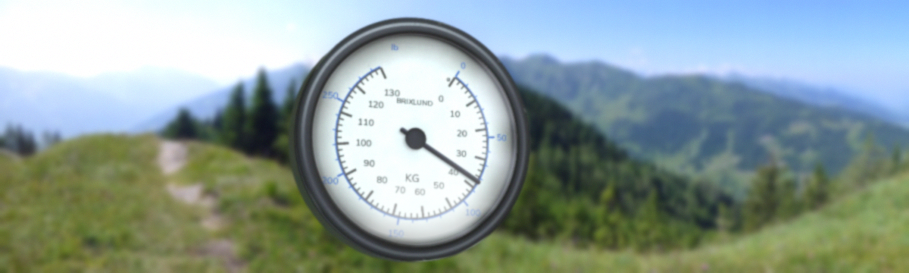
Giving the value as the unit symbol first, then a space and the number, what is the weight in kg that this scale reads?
kg 38
